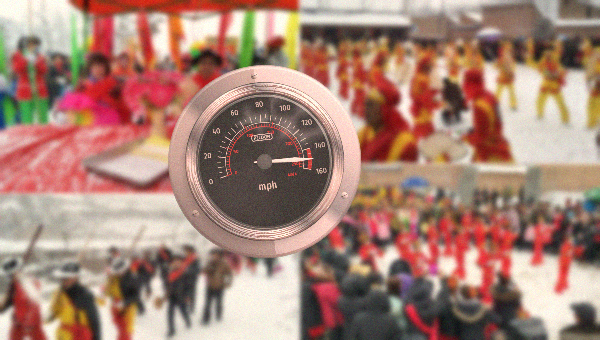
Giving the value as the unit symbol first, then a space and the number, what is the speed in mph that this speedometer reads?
mph 150
